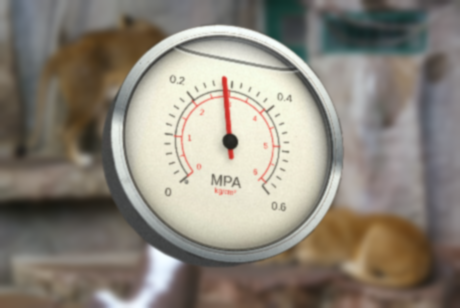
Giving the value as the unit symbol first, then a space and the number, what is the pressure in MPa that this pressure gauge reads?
MPa 0.28
